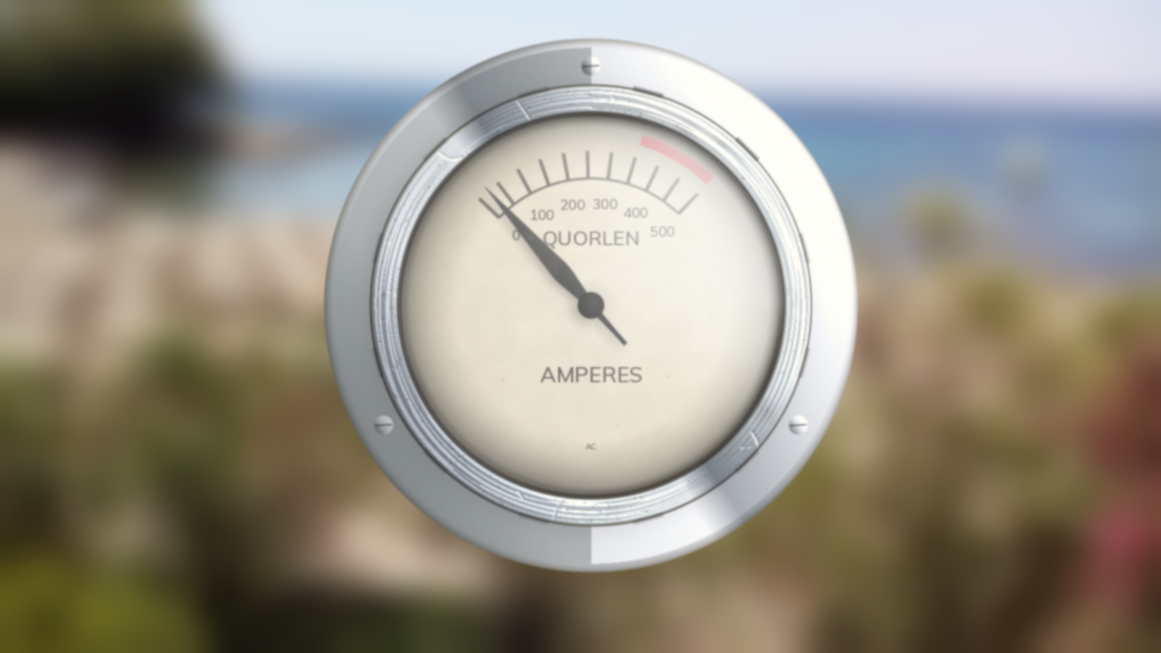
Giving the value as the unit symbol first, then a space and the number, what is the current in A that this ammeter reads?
A 25
